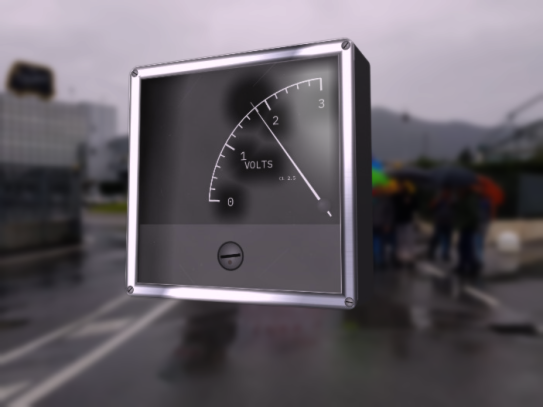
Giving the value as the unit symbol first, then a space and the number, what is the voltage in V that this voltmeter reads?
V 1.8
